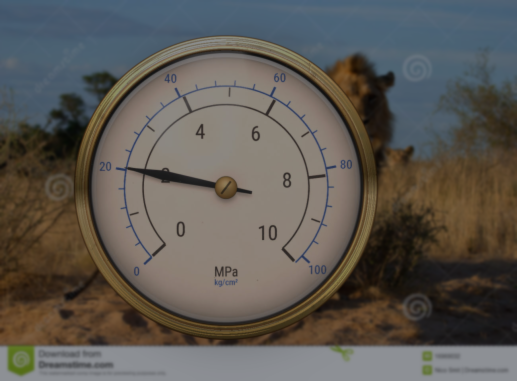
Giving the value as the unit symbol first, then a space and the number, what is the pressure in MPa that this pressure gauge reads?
MPa 2
